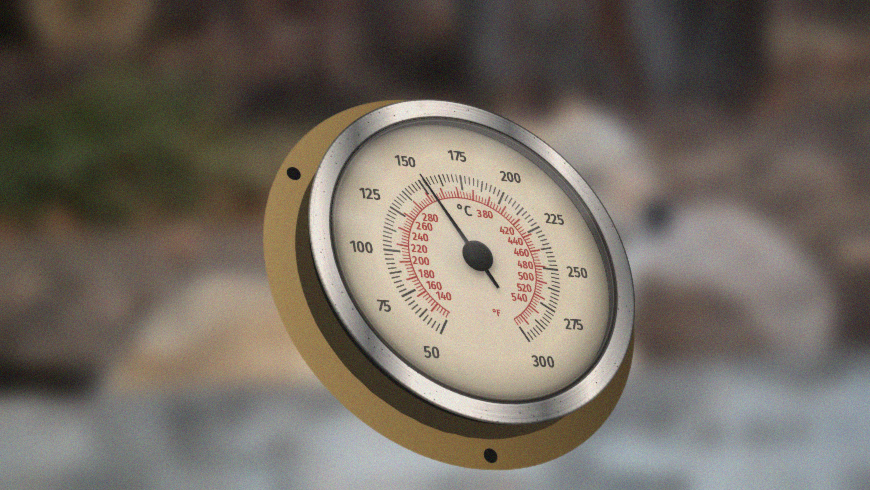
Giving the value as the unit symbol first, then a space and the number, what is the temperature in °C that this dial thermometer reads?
°C 150
